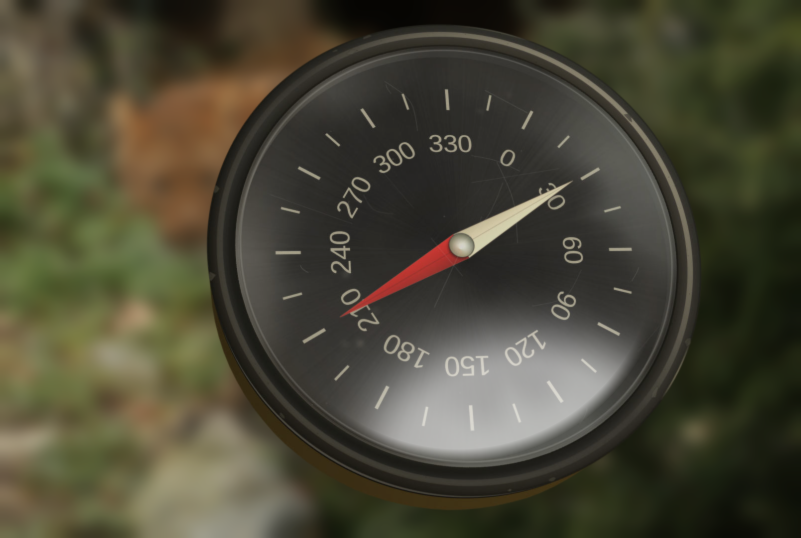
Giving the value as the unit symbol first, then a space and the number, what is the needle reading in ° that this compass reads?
° 210
